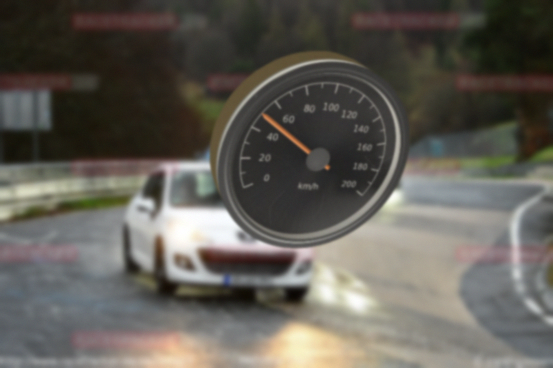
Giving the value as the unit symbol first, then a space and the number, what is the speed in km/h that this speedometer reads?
km/h 50
